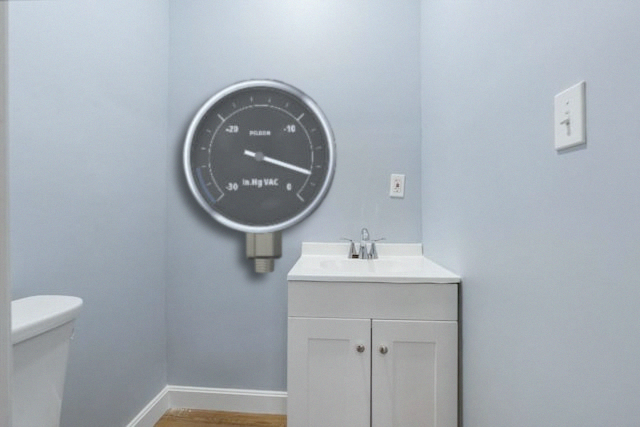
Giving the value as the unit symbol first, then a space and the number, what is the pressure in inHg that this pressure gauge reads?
inHg -3
